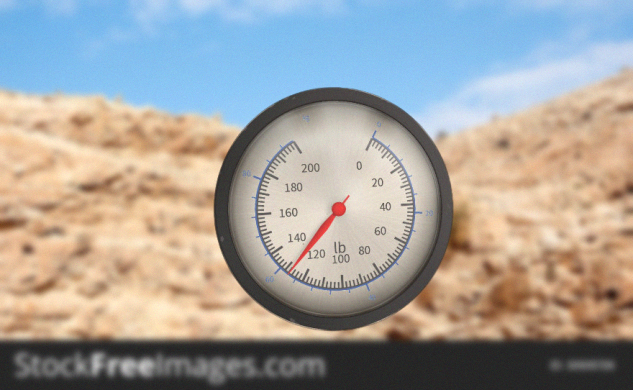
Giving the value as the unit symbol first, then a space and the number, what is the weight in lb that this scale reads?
lb 128
